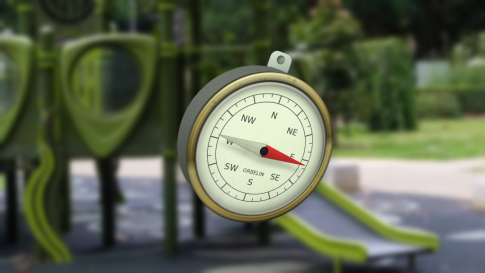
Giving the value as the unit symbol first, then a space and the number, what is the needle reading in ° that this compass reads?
° 95
